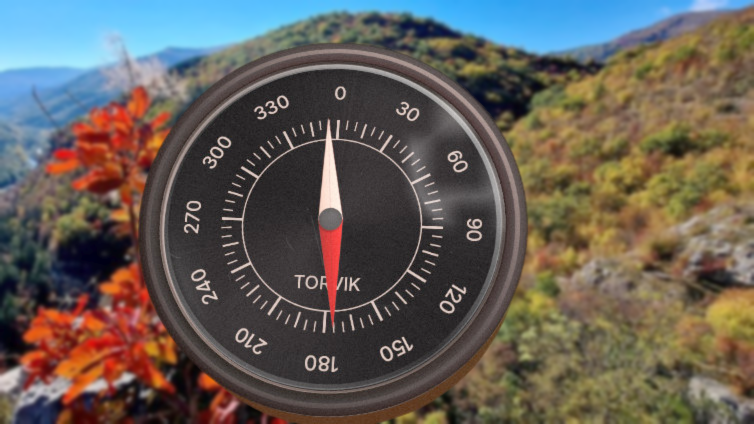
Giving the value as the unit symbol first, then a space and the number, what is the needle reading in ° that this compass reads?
° 175
